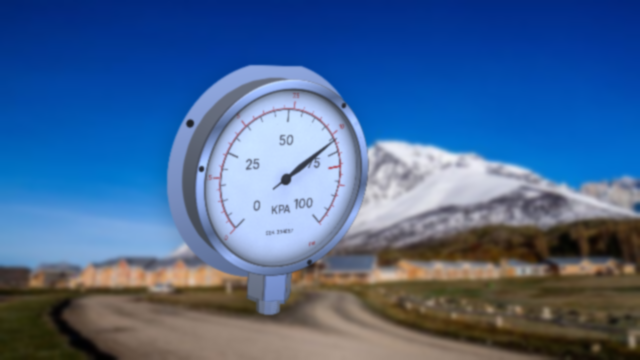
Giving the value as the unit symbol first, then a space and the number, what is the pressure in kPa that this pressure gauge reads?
kPa 70
